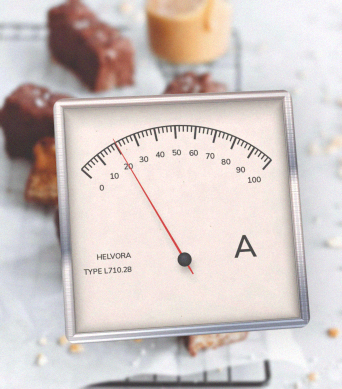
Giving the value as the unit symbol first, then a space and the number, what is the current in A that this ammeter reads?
A 20
